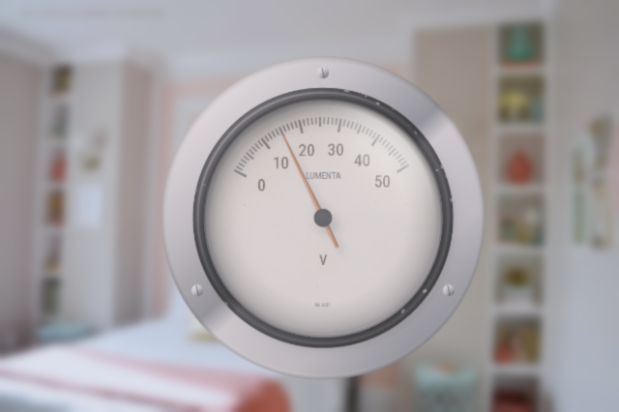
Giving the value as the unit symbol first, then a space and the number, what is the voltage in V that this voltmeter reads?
V 15
